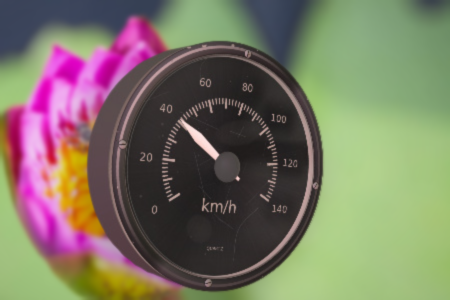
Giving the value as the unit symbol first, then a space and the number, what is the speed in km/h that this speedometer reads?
km/h 40
